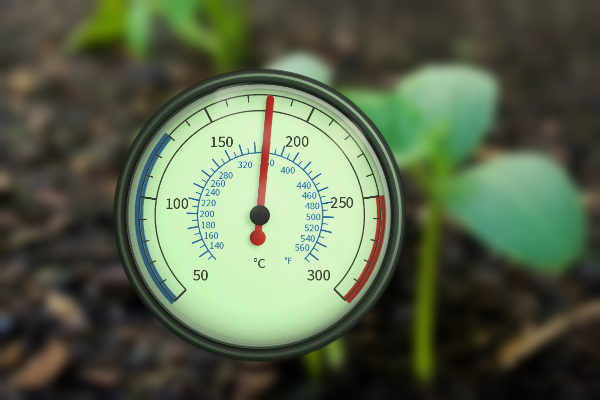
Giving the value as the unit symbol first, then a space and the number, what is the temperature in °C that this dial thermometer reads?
°C 180
